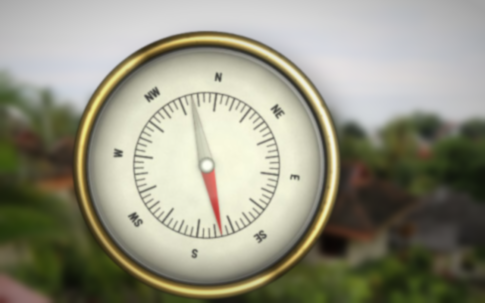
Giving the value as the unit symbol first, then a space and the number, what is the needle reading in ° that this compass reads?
° 160
